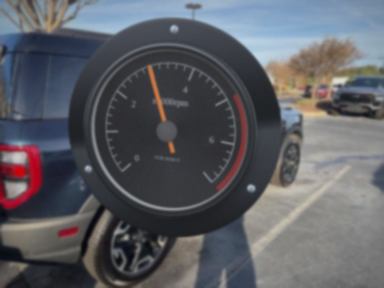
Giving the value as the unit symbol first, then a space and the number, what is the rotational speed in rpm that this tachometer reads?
rpm 3000
